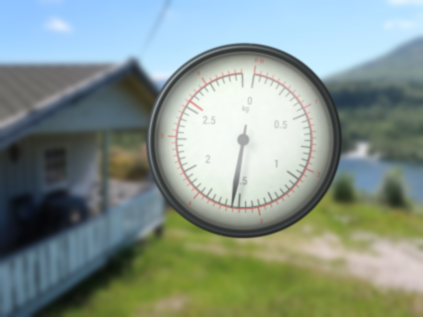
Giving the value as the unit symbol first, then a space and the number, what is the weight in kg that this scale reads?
kg 1.55
